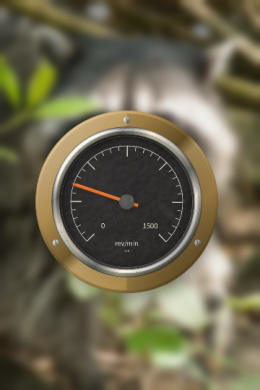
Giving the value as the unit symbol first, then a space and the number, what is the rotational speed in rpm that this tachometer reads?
rpm 350
